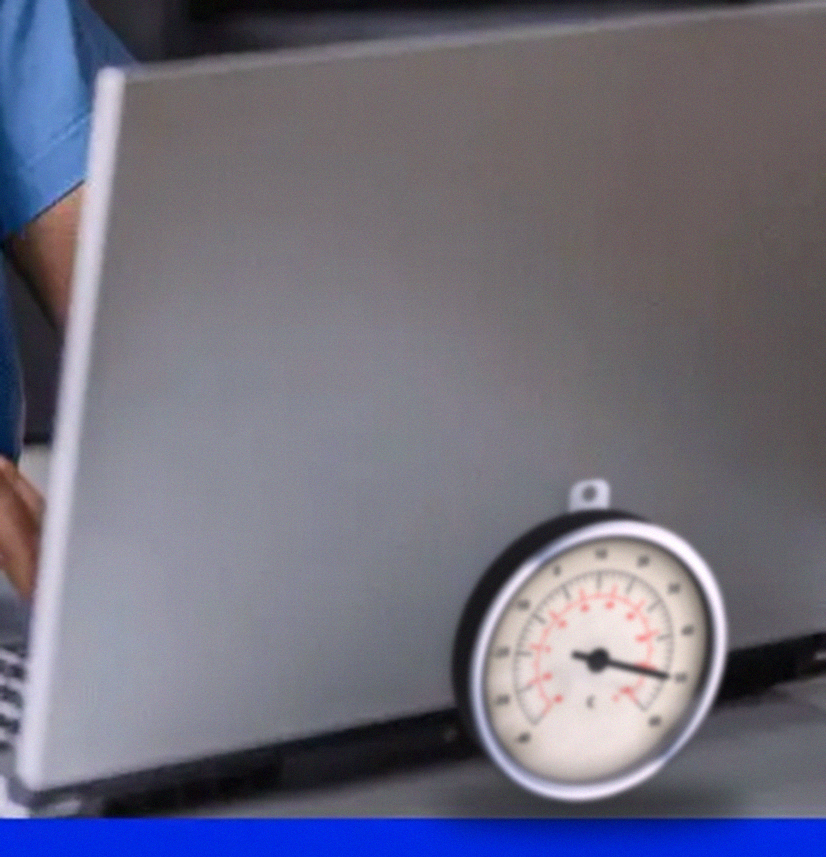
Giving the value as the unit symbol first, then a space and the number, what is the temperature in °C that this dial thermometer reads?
°C 50
